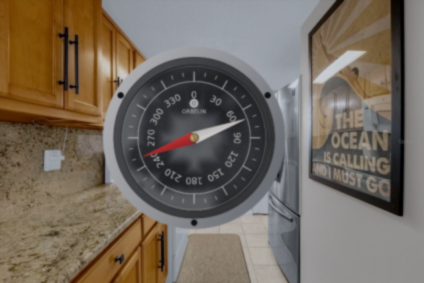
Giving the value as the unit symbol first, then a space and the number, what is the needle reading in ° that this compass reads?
° 250
